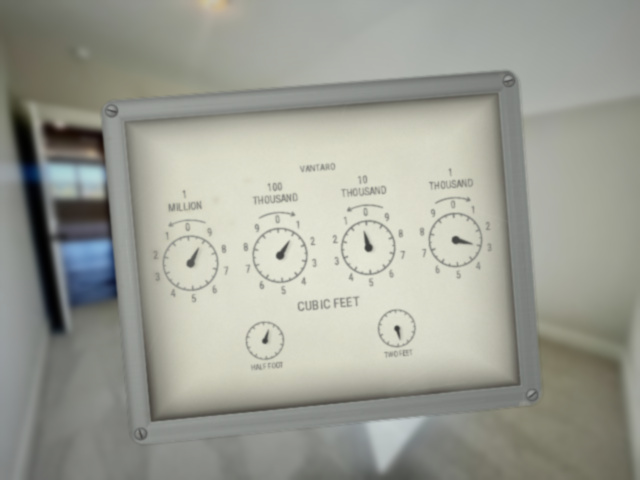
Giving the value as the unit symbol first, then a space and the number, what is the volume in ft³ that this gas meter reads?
ft³ 910300
